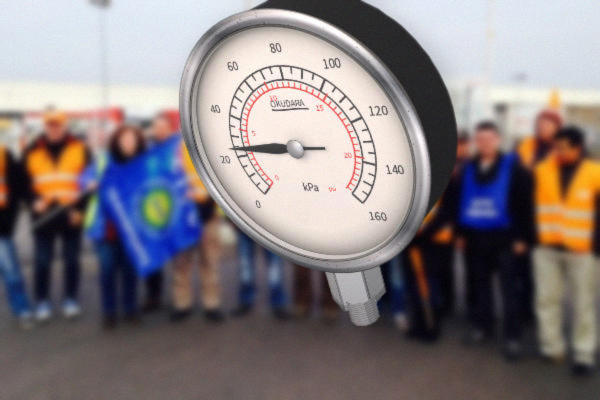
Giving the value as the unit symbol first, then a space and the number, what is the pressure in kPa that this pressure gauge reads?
kPa 25
